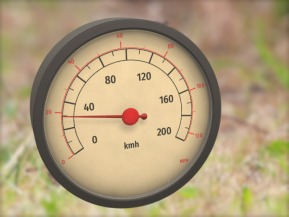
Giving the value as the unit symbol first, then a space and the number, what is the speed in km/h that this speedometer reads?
km/h 30
